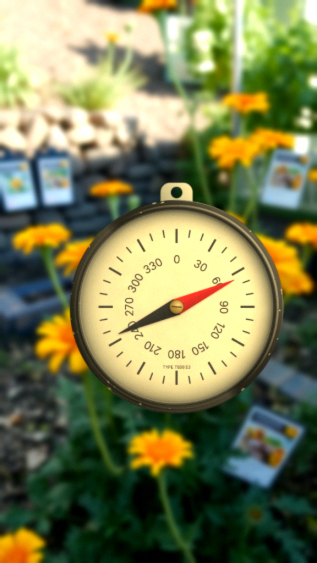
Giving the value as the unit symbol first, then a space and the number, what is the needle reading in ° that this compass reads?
° 65
